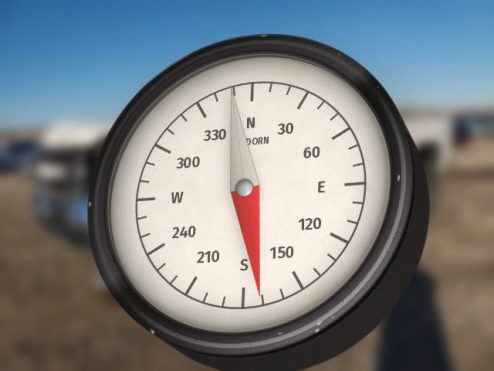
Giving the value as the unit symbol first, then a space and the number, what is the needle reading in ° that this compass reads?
° 170
